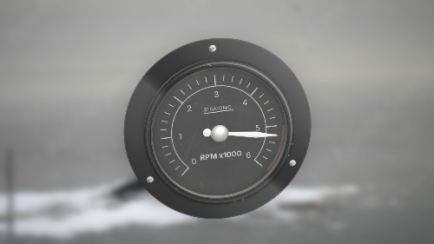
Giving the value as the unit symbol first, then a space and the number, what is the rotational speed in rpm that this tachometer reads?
rpm 5200
